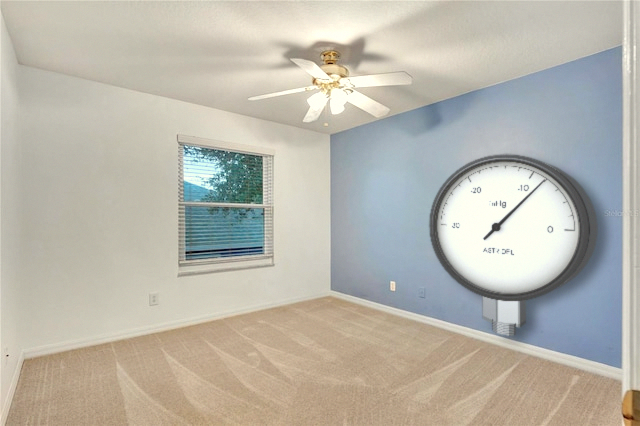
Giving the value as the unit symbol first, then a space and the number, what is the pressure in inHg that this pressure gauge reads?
inHg -8
